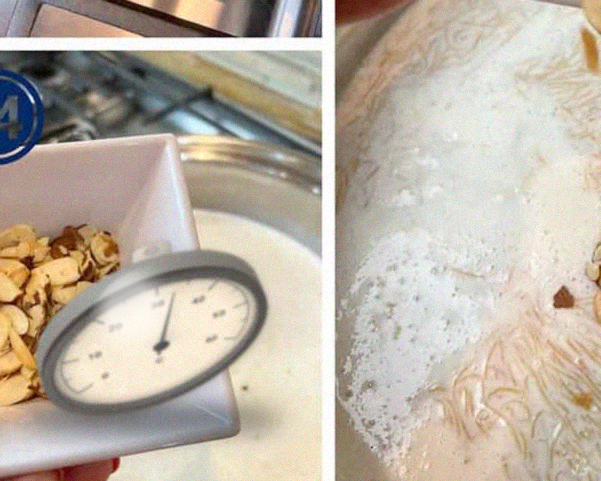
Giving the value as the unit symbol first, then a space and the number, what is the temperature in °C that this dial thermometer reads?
°C 32.5
